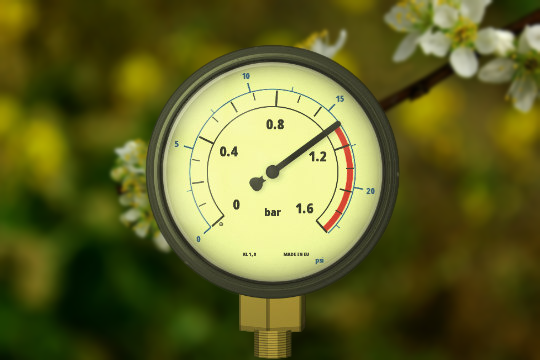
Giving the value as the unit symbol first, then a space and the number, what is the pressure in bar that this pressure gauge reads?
bar 1.1
